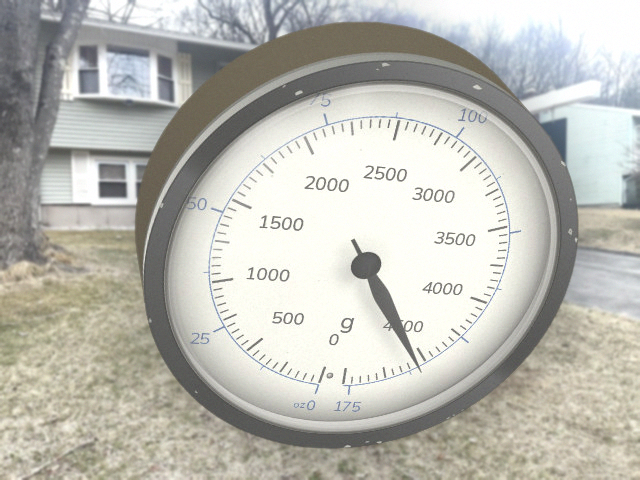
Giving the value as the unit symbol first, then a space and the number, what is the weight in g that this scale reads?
g 4550
